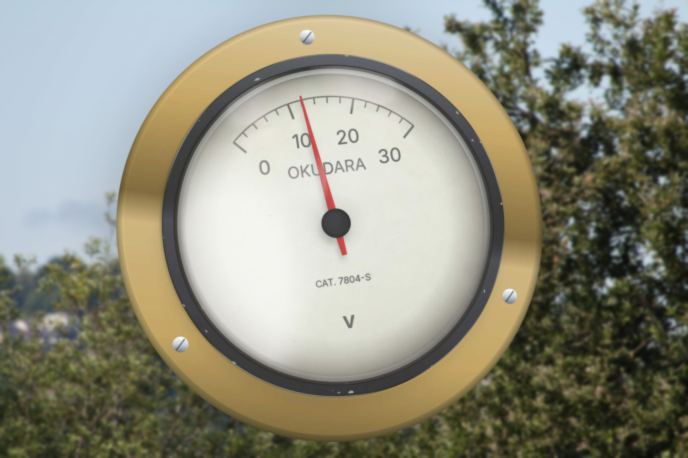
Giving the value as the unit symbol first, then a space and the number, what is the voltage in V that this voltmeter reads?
V 12
